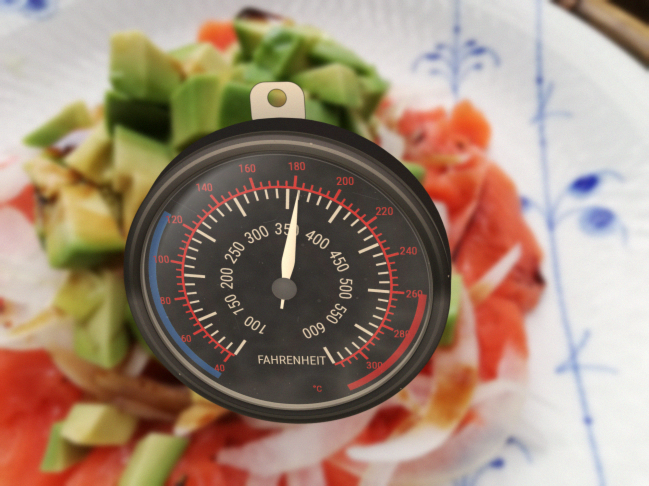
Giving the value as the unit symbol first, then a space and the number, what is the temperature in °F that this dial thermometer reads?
°F 360
